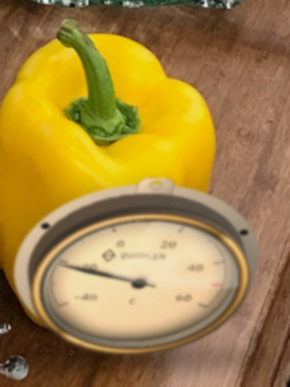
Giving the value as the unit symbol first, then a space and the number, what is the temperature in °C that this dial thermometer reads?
°C -20
